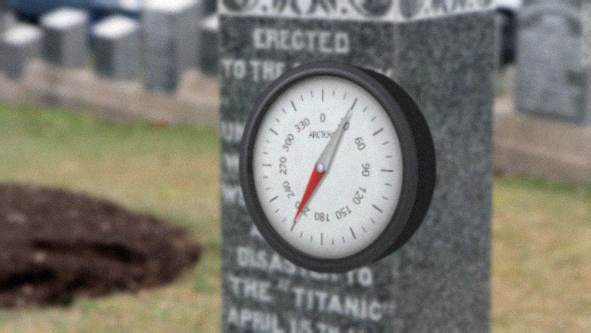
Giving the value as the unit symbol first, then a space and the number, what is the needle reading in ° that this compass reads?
° 210
